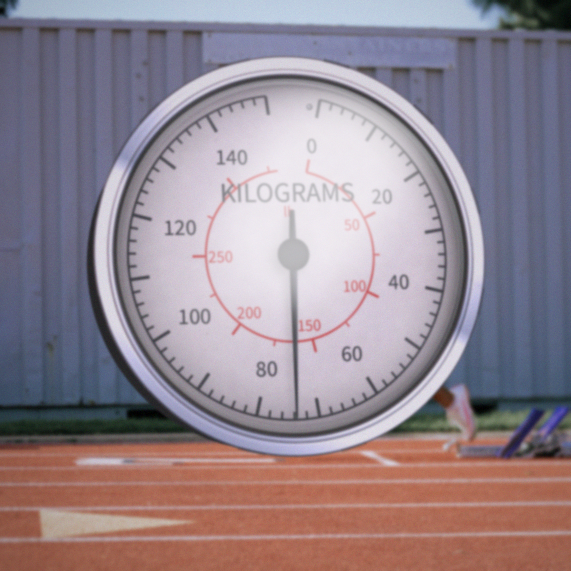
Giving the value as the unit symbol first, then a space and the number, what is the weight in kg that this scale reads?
kg 74
